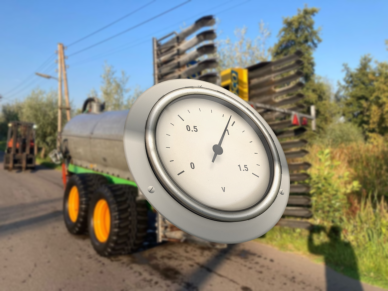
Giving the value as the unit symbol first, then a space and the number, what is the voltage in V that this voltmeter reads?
V 0.95
